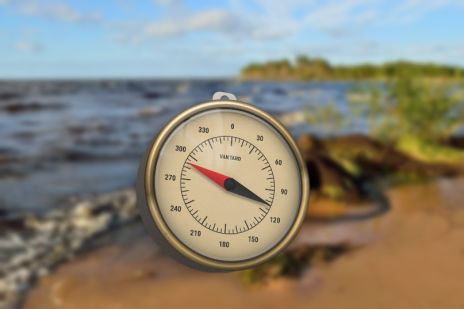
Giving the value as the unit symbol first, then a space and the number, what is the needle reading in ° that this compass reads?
° 290
